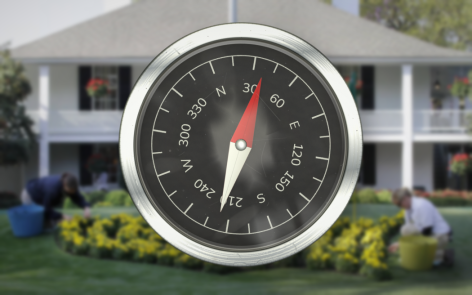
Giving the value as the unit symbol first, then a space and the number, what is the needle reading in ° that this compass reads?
° 37.5
